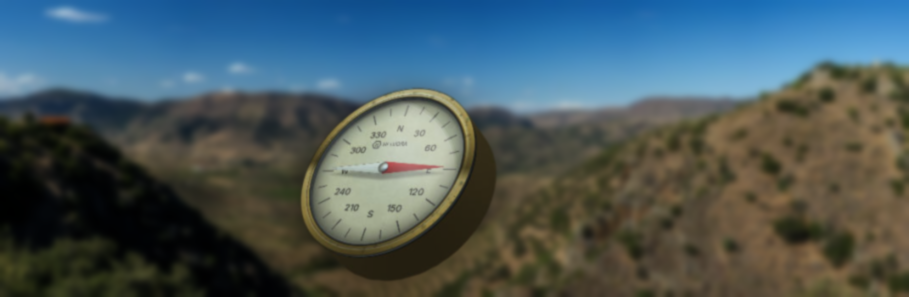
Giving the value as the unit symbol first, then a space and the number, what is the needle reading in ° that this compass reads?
° 90
